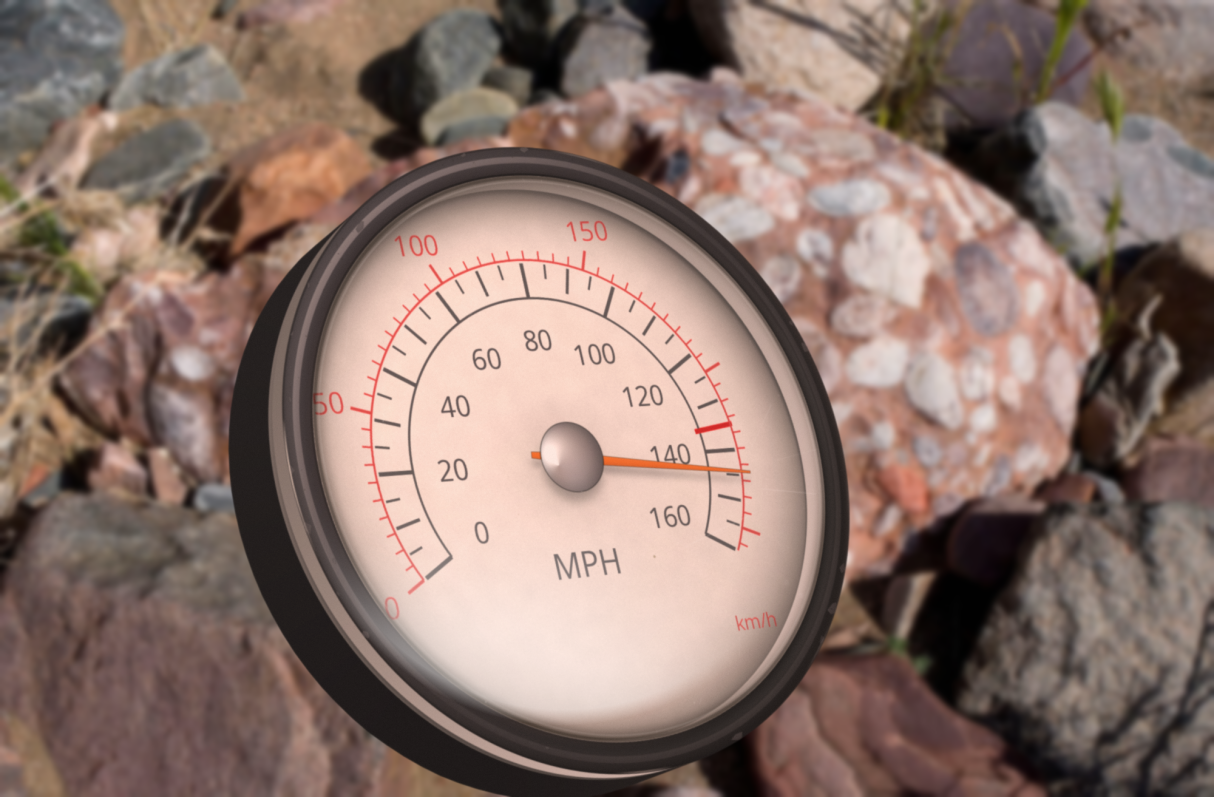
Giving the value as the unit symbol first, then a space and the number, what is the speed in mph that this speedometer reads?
mph 145
